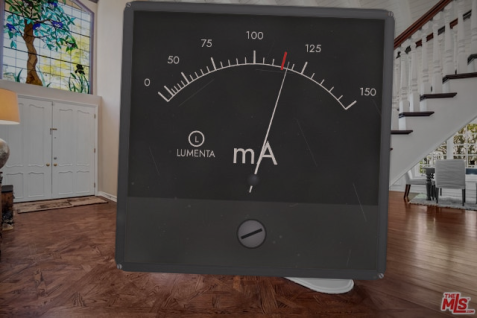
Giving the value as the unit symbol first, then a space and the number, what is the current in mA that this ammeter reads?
mA 117.5
